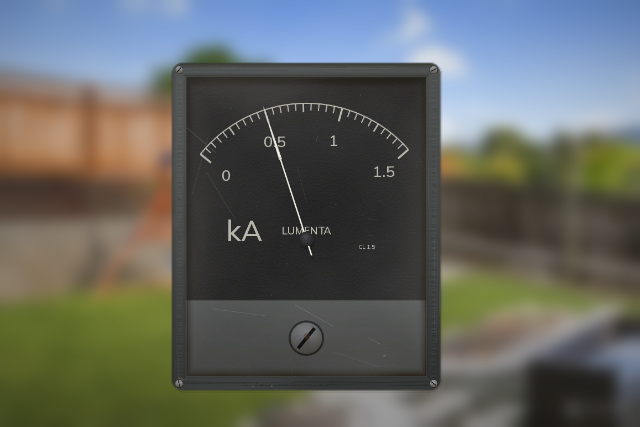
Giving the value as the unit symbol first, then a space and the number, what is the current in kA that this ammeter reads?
kA 0.5
